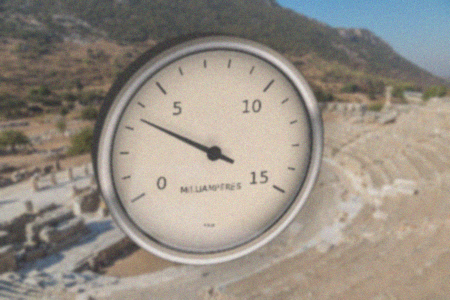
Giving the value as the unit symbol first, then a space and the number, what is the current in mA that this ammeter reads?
mA 3.5
